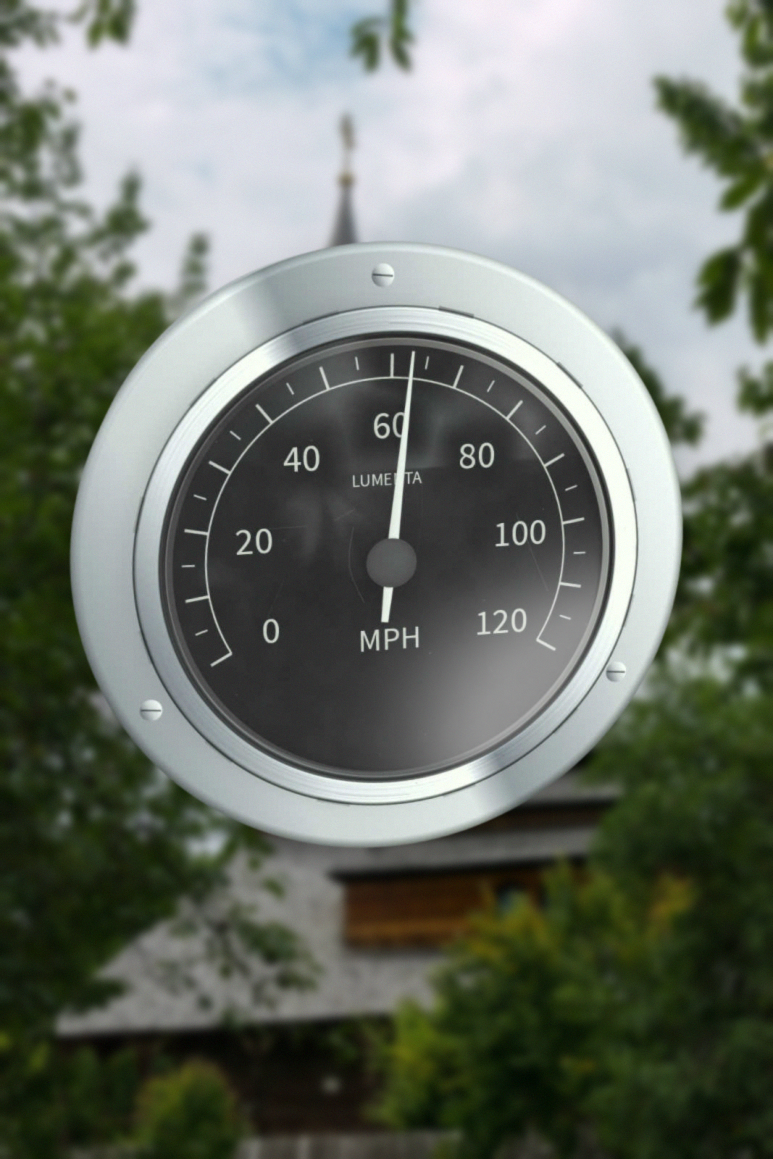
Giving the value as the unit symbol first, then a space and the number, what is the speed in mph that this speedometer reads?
mph 62.5
